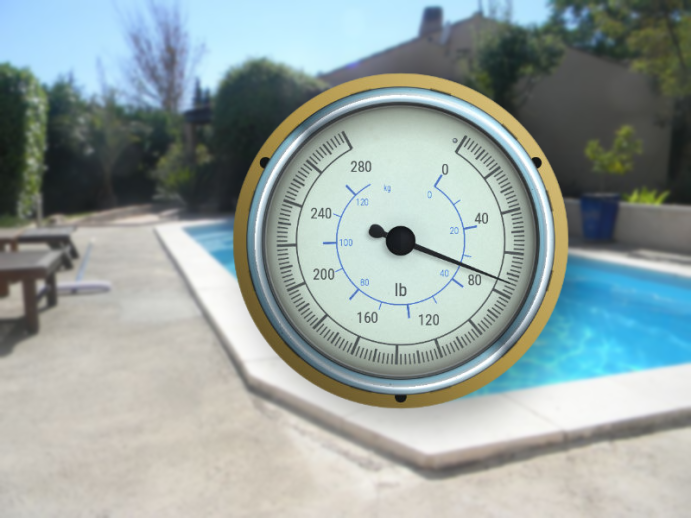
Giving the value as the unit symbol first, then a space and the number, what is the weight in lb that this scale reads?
lb 74
